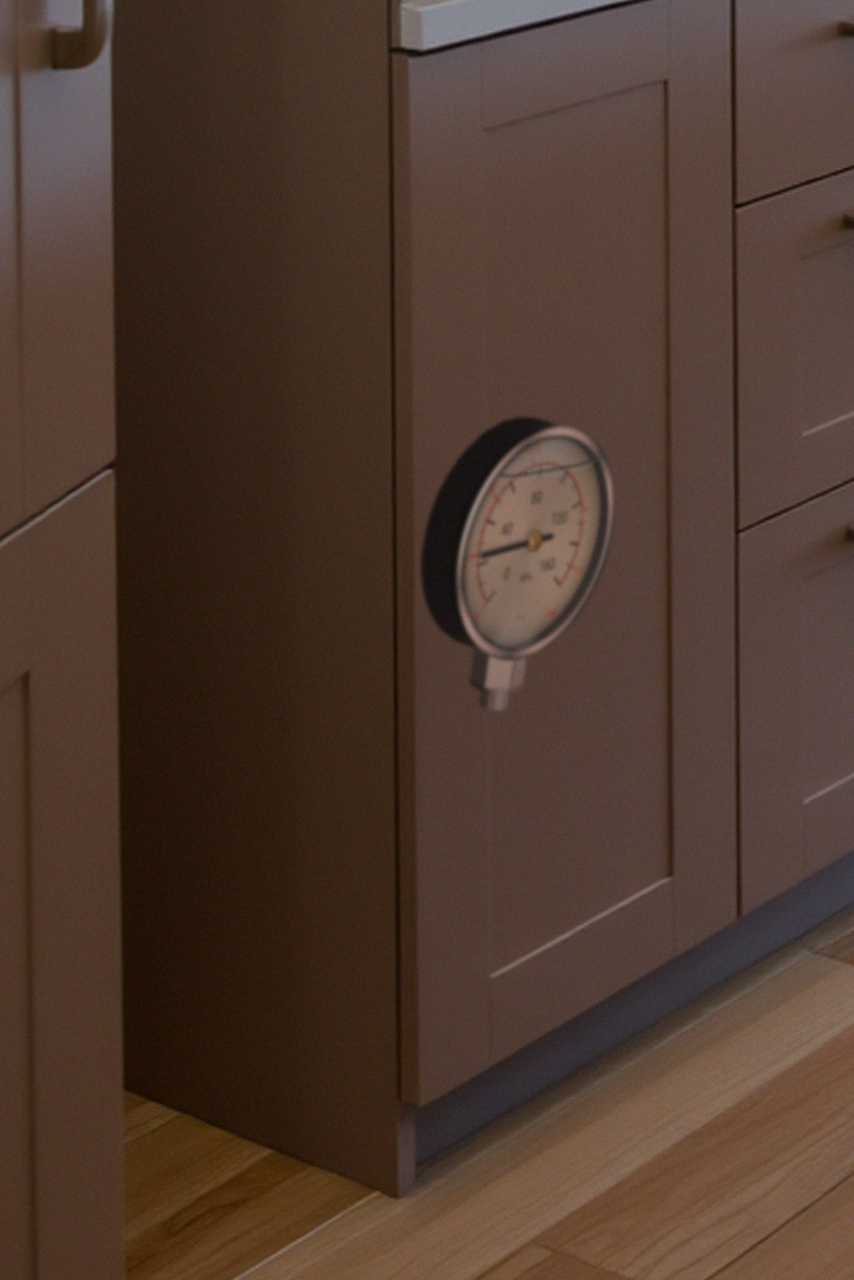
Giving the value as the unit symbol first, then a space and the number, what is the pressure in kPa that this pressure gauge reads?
kPa 25
